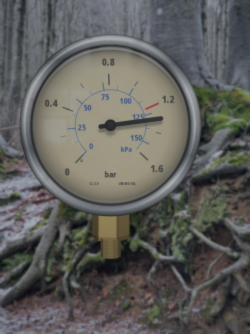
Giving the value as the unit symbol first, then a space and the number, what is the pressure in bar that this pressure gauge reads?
bar 1.3
